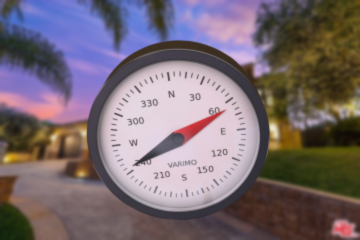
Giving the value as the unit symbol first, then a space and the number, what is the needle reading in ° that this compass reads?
° 65
